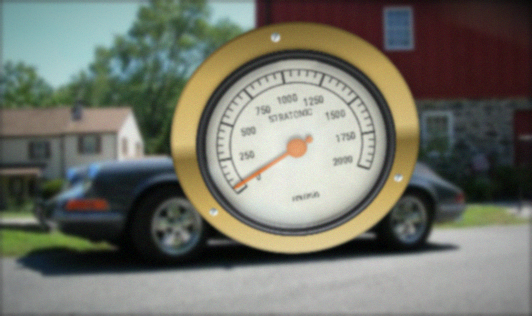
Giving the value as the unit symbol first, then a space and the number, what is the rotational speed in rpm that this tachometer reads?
rpm 50
